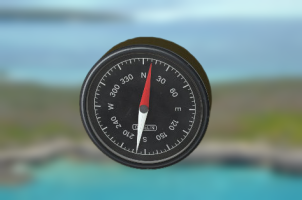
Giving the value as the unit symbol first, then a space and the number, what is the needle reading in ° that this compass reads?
° 10
